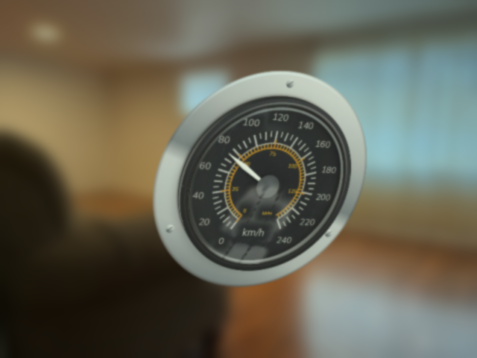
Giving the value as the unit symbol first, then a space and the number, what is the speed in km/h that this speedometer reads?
km/h 75
